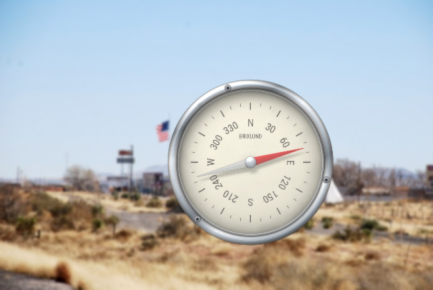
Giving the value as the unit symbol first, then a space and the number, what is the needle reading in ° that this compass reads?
° 75
